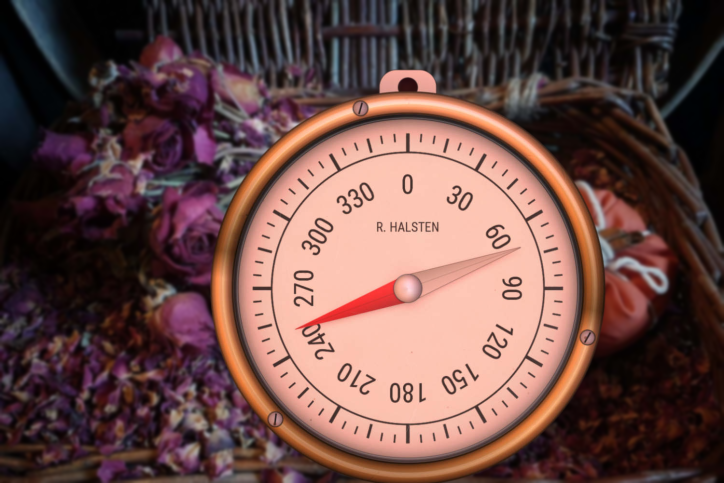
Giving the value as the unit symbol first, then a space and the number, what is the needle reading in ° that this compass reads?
° 250
